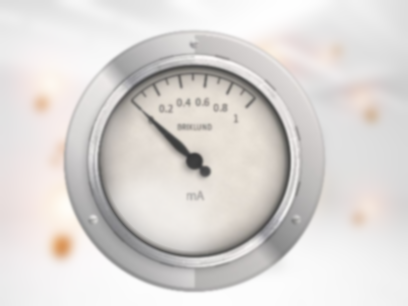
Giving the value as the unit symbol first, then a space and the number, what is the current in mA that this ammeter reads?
mA 0
